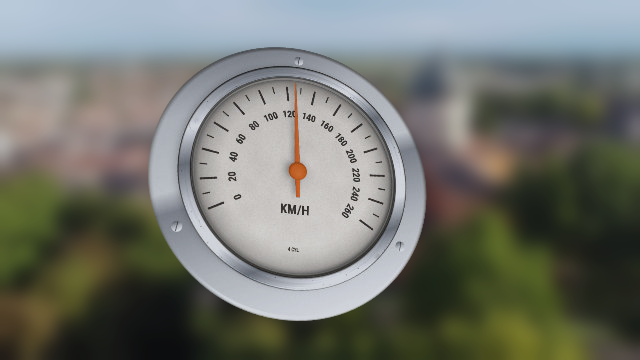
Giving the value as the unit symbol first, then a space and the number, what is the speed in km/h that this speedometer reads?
km/h 125
